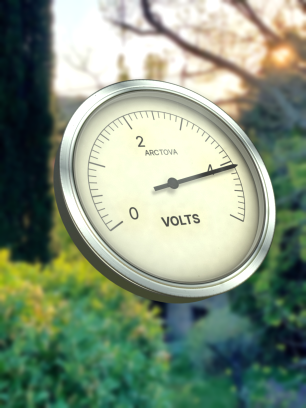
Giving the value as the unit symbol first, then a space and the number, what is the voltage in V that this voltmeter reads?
V 4.1
